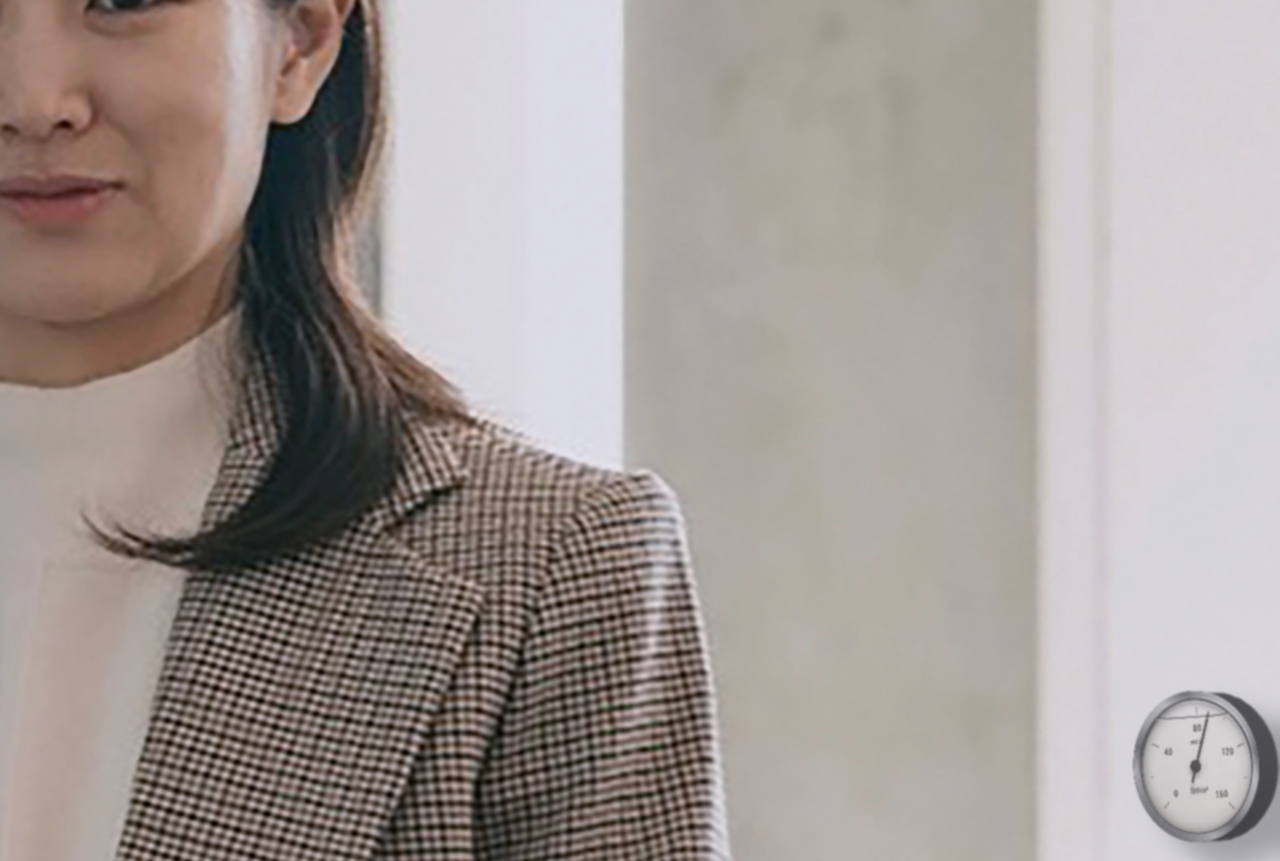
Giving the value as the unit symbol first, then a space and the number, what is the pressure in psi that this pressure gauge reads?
psi 90
